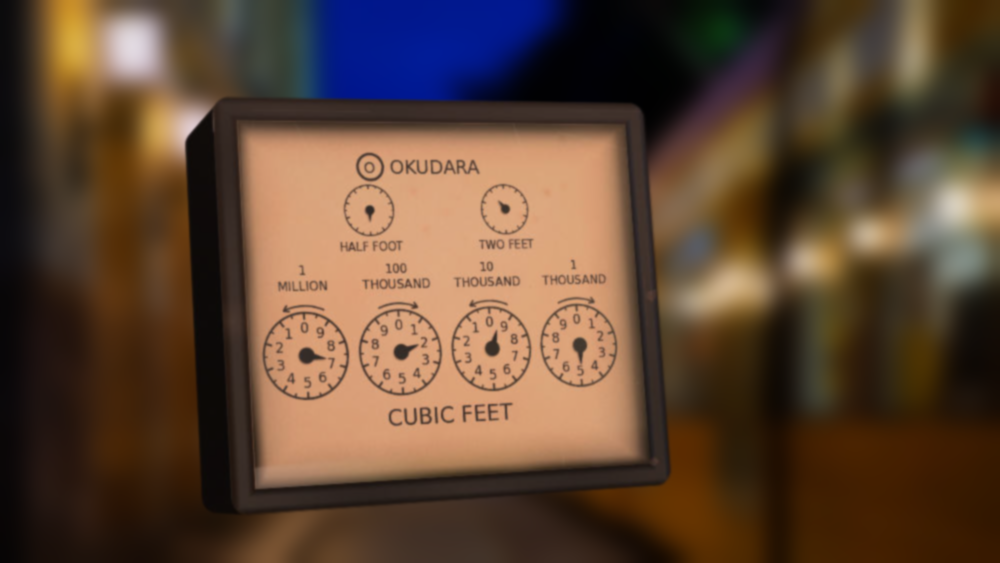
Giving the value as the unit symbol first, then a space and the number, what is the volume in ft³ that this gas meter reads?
ft³ 719500
